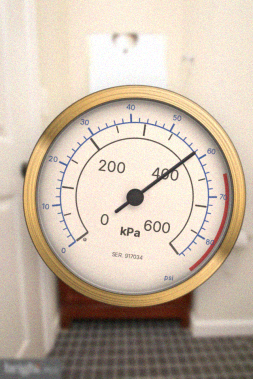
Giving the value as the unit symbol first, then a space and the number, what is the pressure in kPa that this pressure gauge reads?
kPa 400
